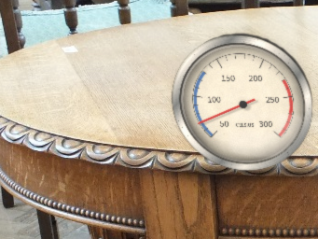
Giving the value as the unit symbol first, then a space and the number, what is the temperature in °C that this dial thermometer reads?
°C 70
